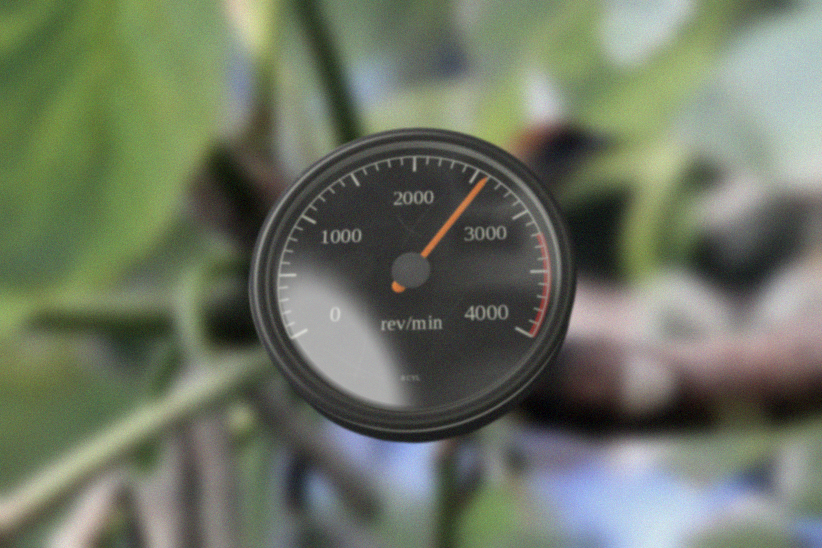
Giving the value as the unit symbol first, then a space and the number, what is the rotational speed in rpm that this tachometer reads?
rpm 2600
